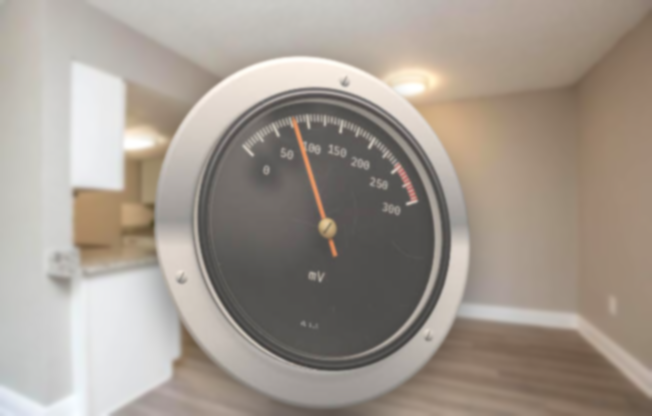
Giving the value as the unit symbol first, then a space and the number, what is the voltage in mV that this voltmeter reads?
mV 75
